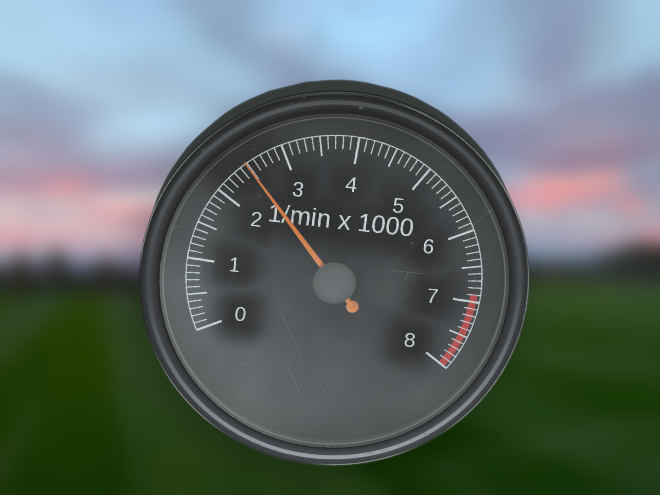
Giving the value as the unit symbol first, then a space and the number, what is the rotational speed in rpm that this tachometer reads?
rpm 2500
